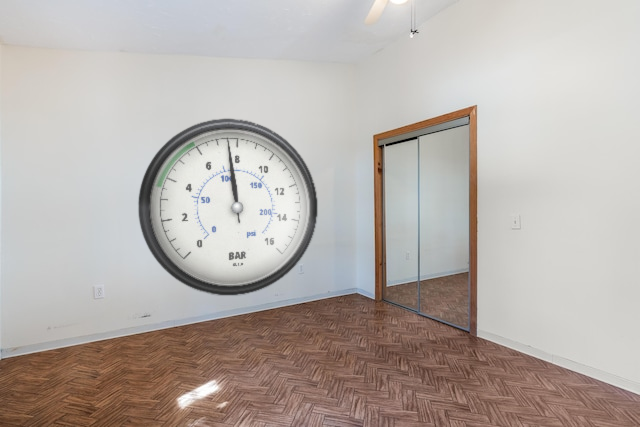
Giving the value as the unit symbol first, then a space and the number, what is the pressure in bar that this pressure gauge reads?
bar 7.5
